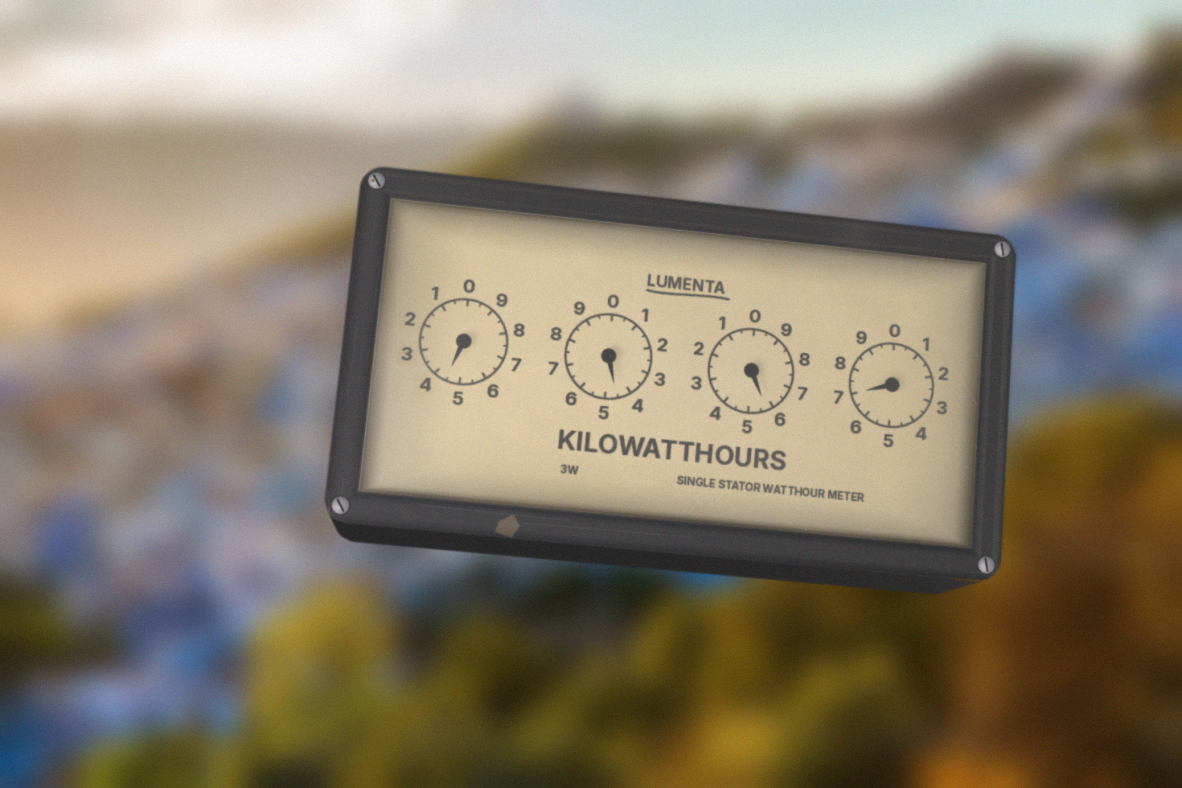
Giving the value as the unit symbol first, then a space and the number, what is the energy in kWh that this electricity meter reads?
kWh 4457
